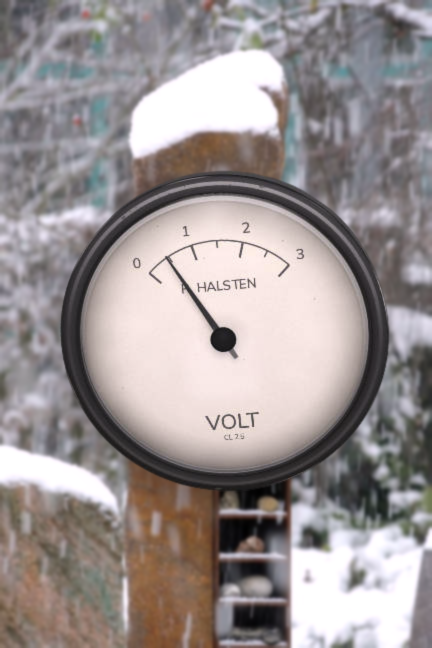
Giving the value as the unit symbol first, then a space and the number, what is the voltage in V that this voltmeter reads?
V 0.5
